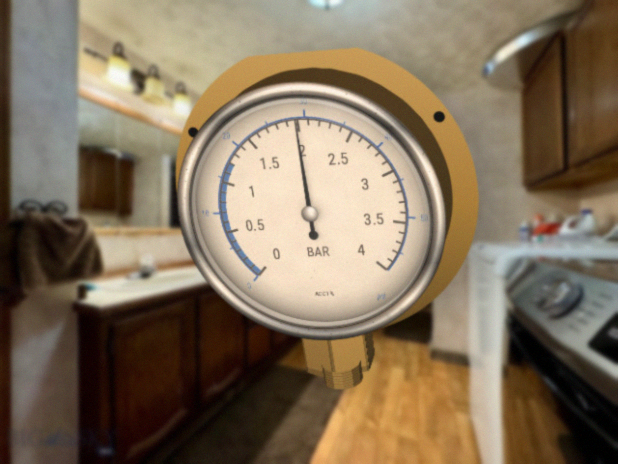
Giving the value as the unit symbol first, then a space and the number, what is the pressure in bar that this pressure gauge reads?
bar 2
